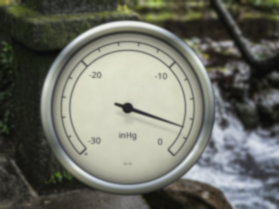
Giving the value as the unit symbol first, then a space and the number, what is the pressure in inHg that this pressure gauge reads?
inHg -3
